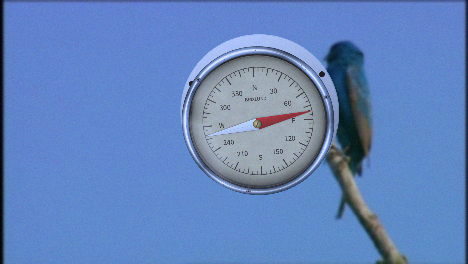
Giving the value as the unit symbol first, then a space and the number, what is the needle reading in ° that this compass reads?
° 80
